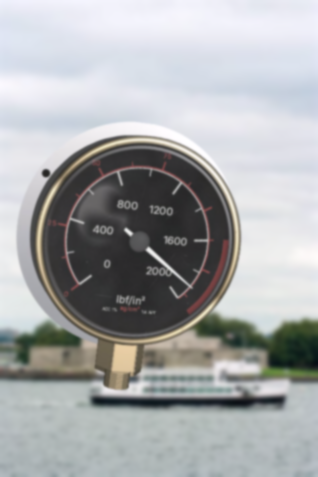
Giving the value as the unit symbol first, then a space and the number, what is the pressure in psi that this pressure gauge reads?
psi 1900
